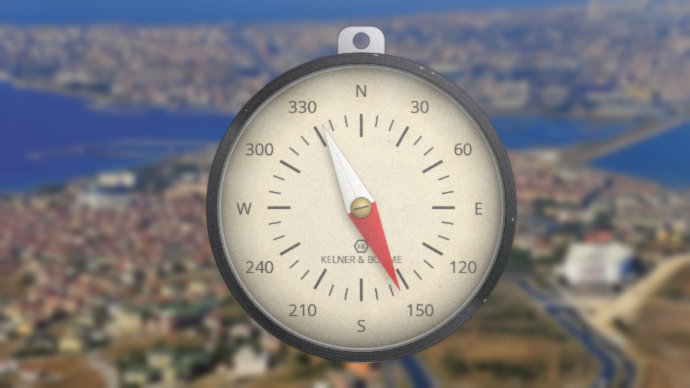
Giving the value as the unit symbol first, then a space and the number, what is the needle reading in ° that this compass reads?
° 155
